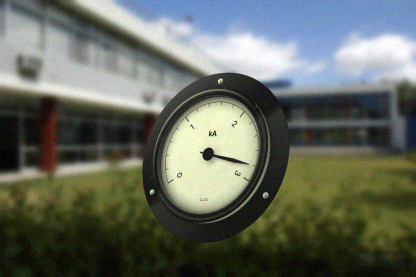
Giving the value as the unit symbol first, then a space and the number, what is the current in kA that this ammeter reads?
kA 2.8
